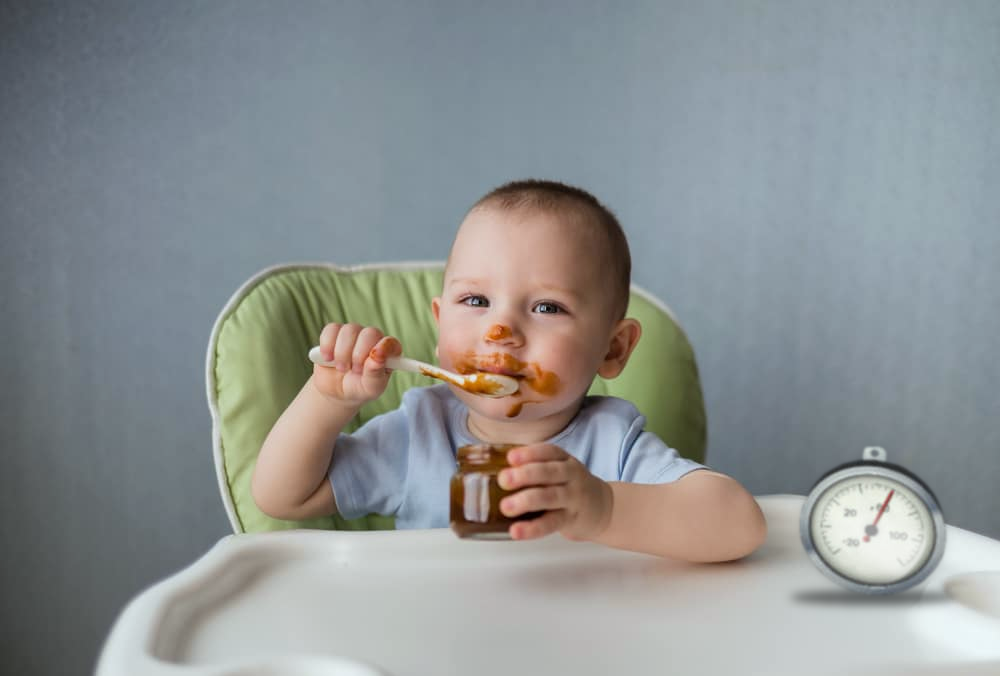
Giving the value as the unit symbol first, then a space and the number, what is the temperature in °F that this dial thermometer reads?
°F 60
